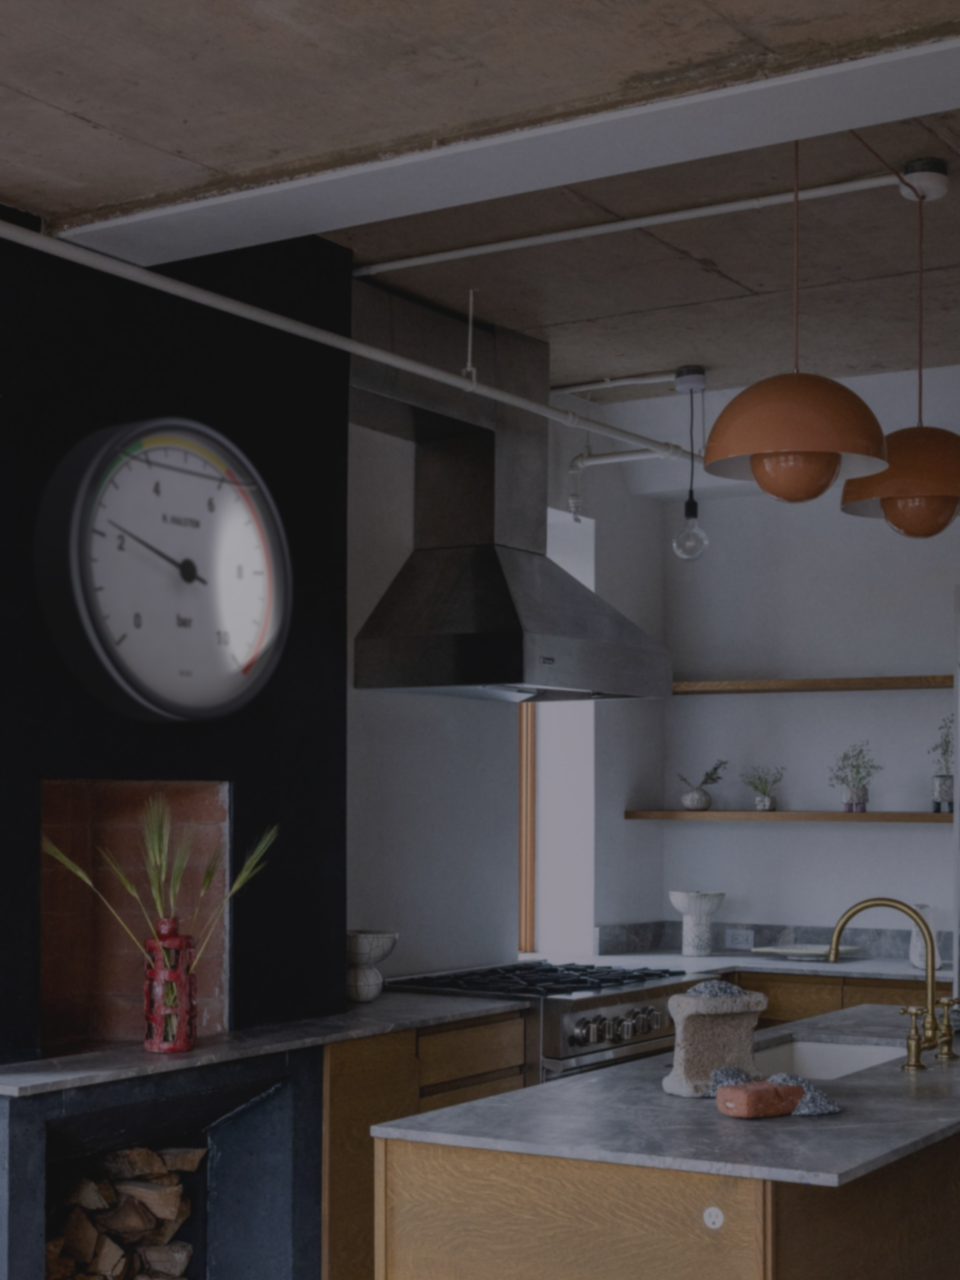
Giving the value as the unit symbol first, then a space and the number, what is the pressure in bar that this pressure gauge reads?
bar 2.25
